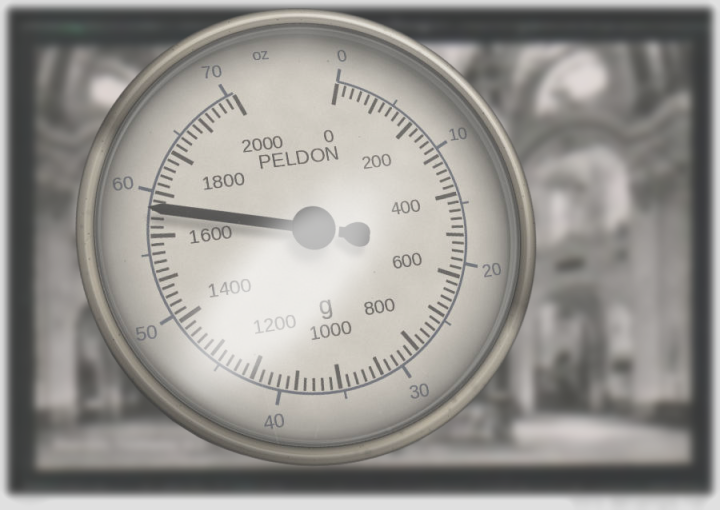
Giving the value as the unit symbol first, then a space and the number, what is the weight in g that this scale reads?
g 1660
